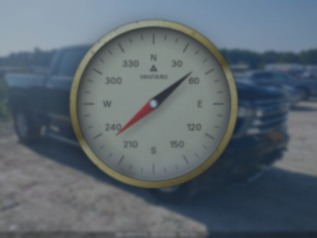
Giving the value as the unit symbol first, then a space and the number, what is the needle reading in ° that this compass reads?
° 230
